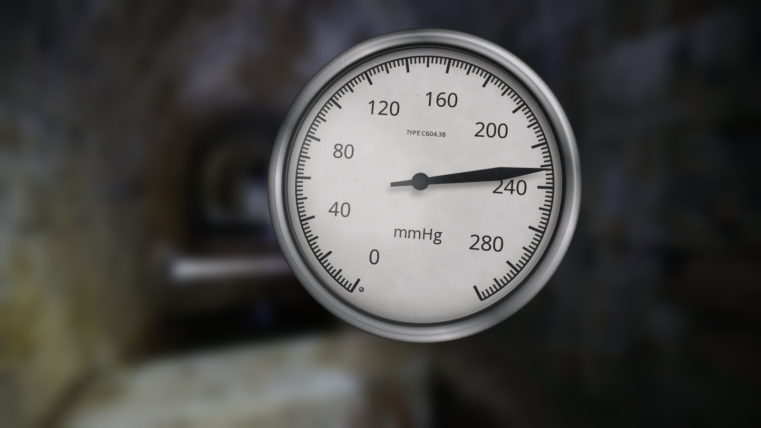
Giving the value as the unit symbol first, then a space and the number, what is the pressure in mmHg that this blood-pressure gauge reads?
mmHg 232
